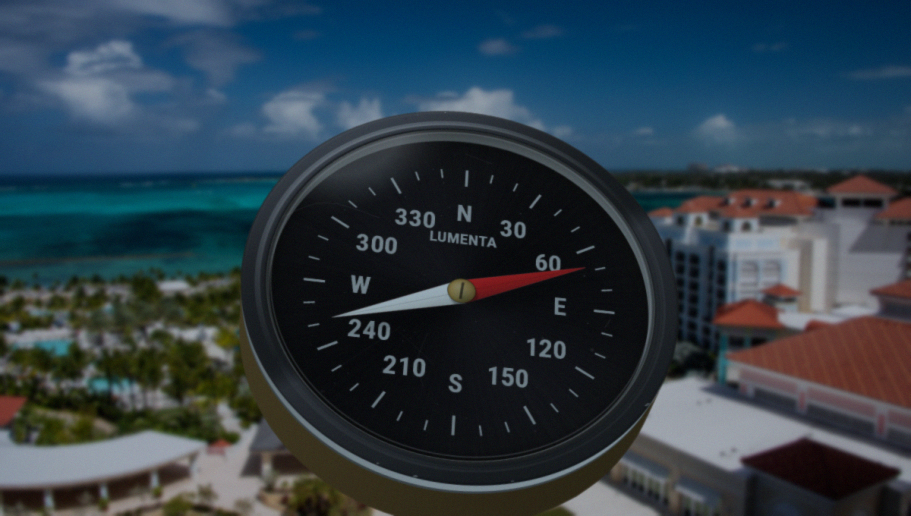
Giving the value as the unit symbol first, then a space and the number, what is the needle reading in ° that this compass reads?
° 70
